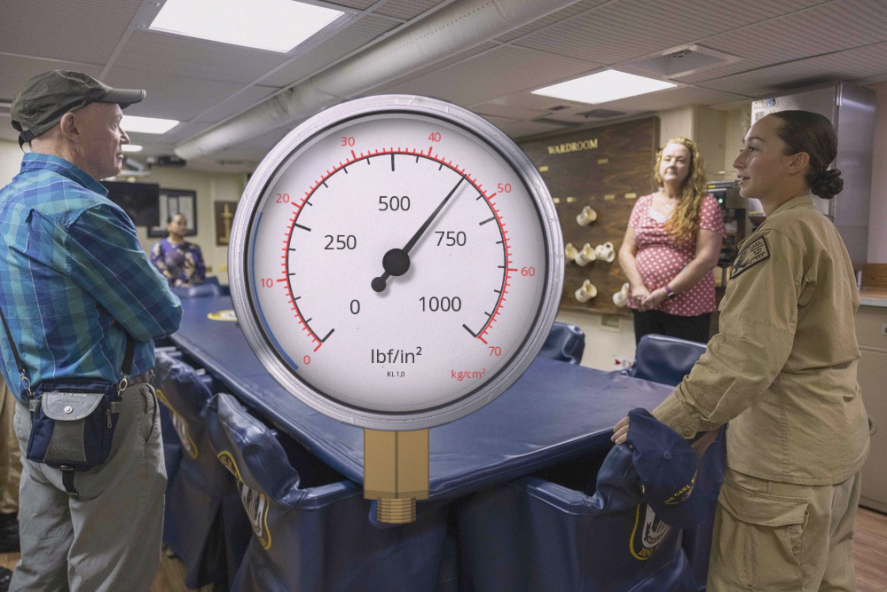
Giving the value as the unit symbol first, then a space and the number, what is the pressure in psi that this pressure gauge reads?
psi 650
